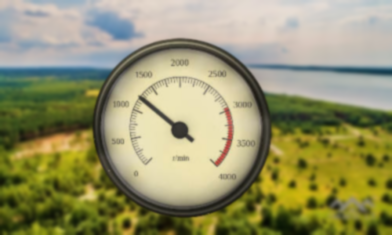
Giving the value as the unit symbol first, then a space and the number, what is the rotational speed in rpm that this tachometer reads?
rpm 1250
